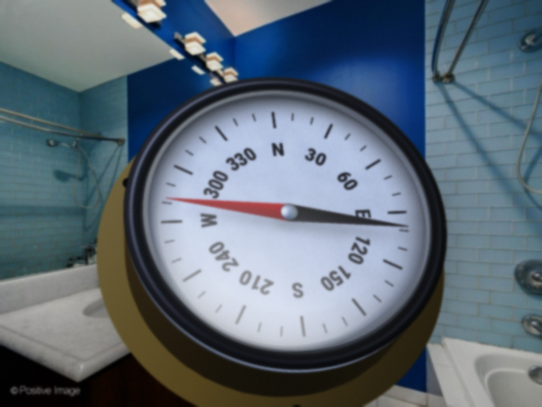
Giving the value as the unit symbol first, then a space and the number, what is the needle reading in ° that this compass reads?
° 280
